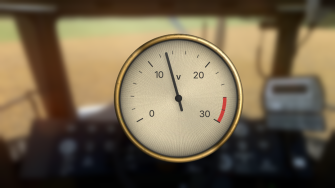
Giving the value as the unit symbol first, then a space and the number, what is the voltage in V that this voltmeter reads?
V 13
